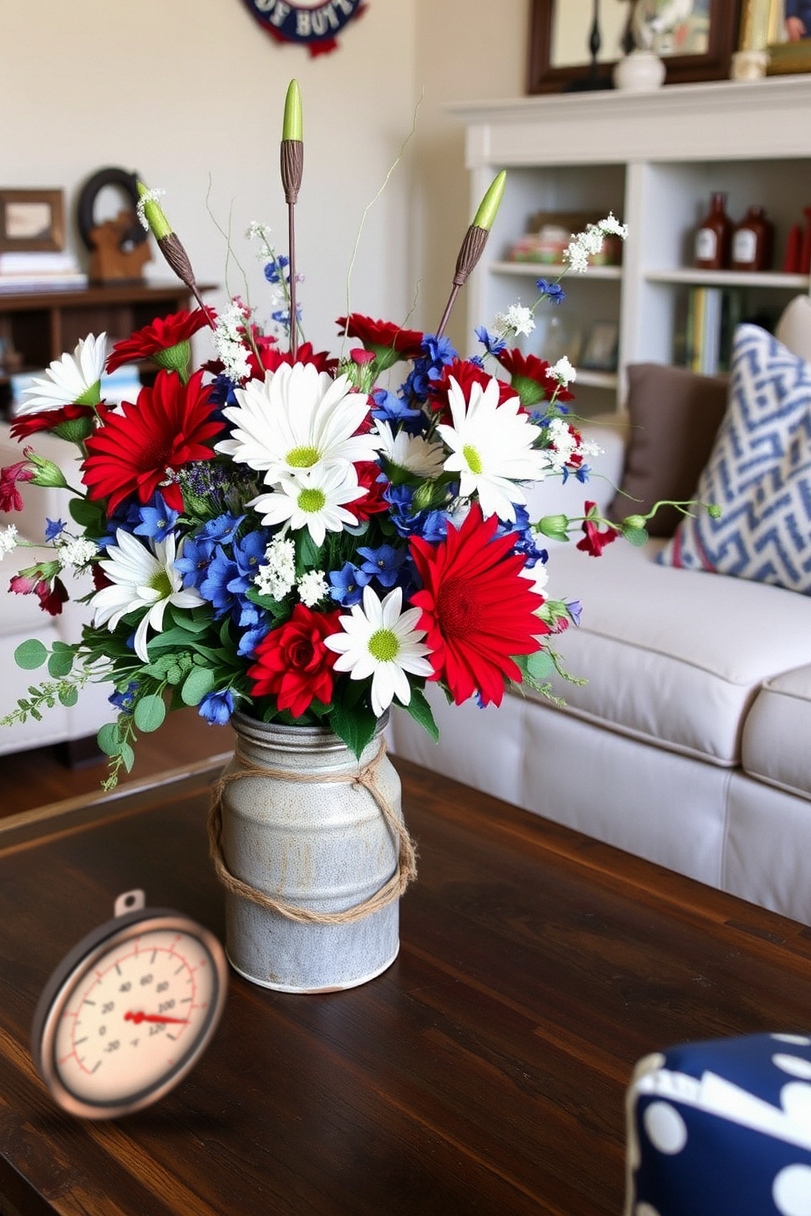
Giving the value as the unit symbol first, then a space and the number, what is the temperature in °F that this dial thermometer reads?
°F 110
